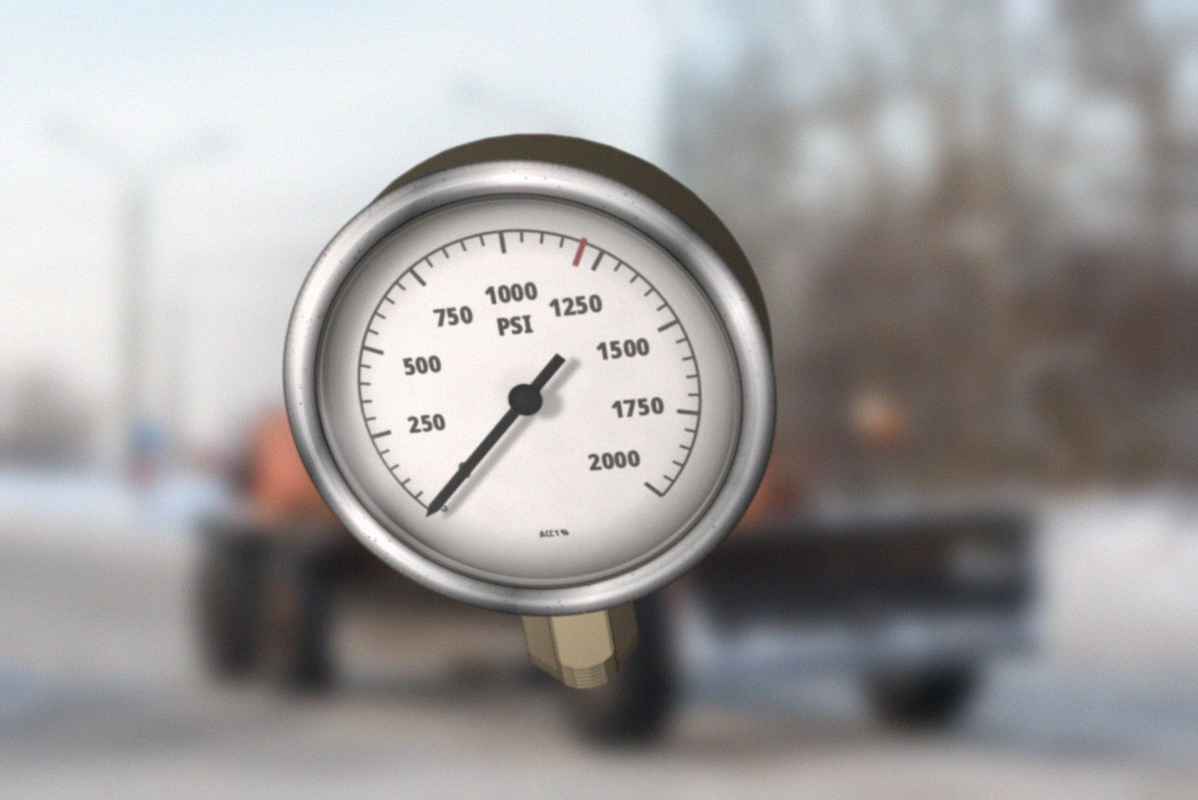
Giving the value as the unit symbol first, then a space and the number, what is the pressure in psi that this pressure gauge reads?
psi 0
